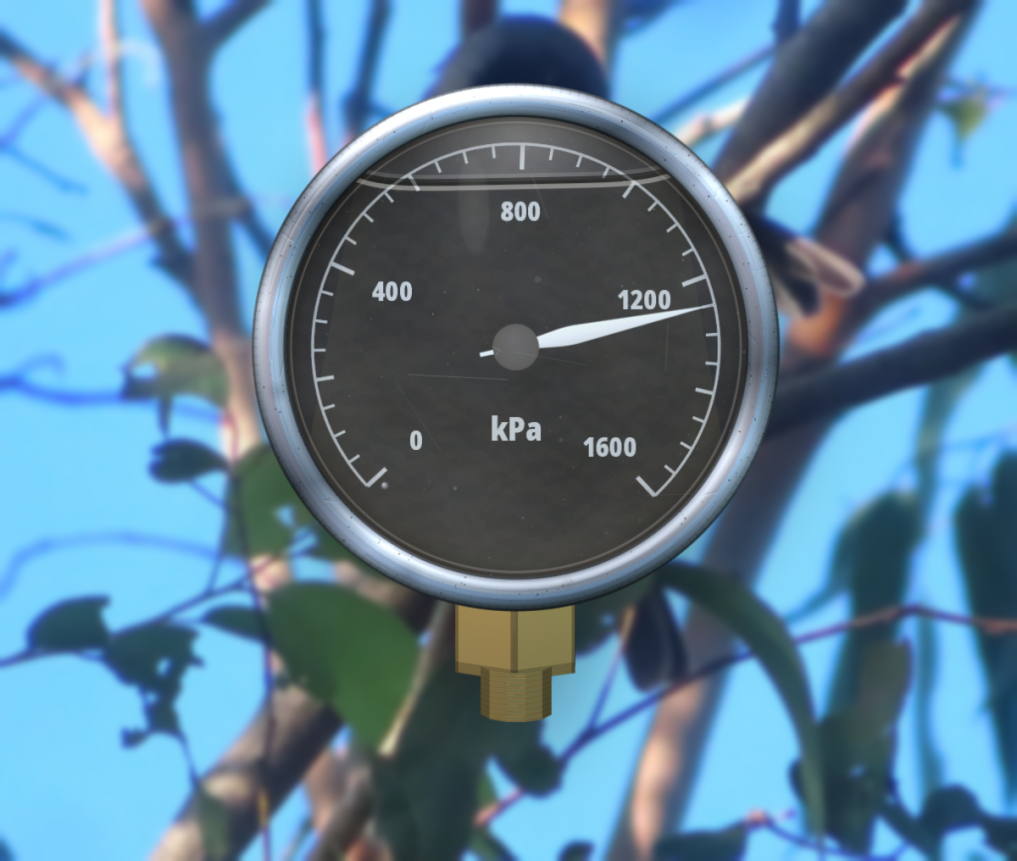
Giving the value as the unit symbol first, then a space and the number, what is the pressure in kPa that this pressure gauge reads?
kPa 1250
